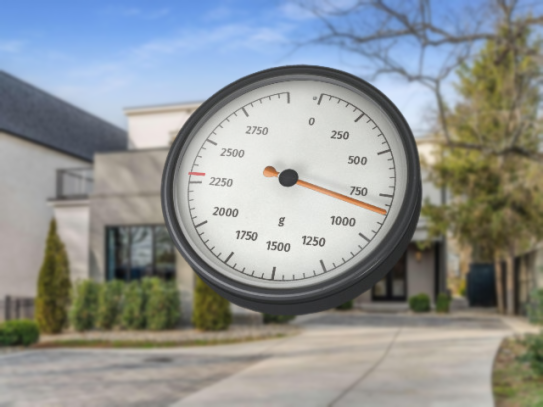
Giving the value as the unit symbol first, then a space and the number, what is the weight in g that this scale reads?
g 850
